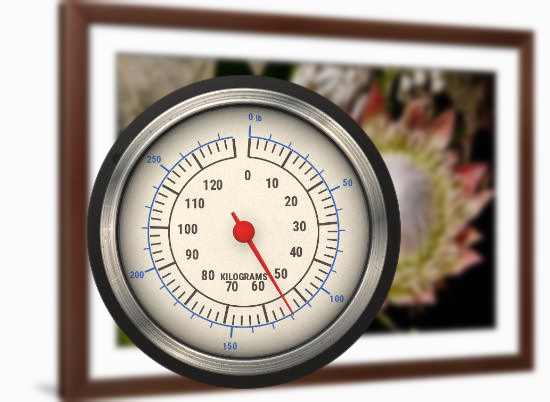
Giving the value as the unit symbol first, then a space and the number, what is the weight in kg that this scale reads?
kg 54
